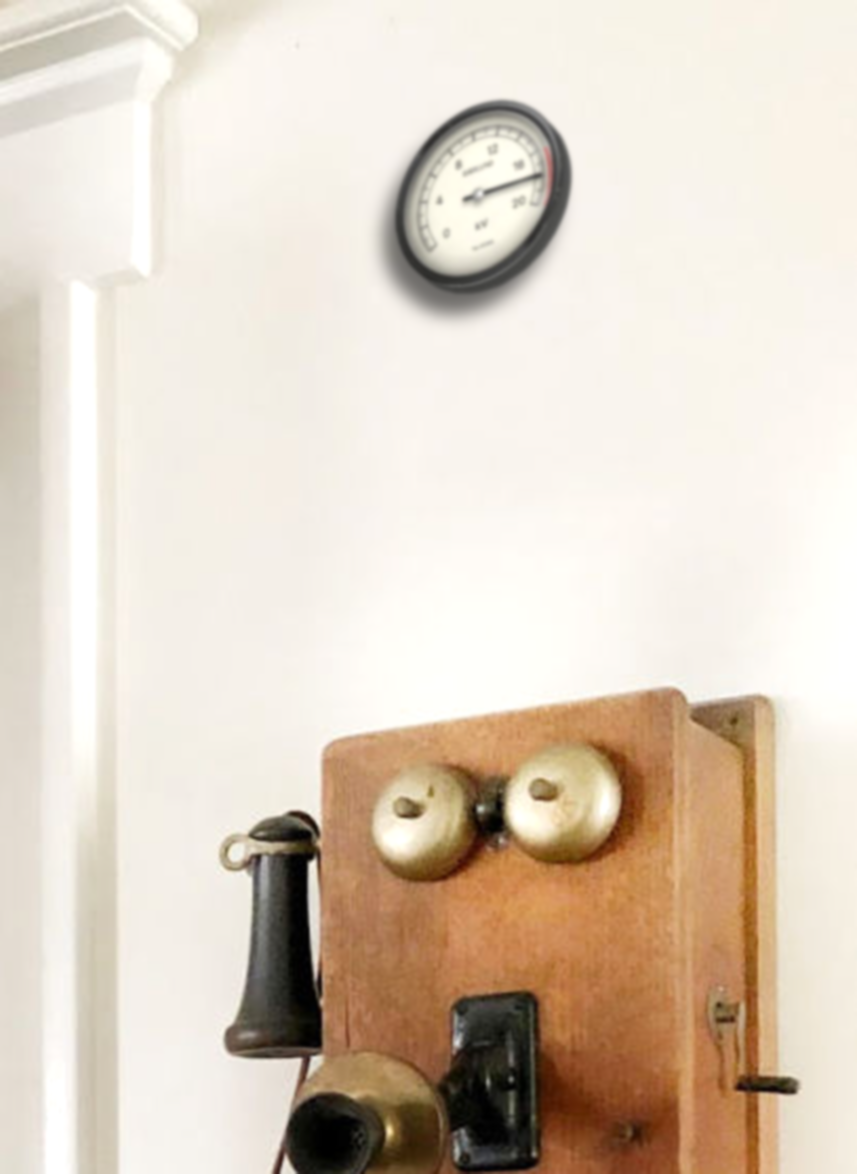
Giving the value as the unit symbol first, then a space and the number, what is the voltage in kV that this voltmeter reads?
kV 18
